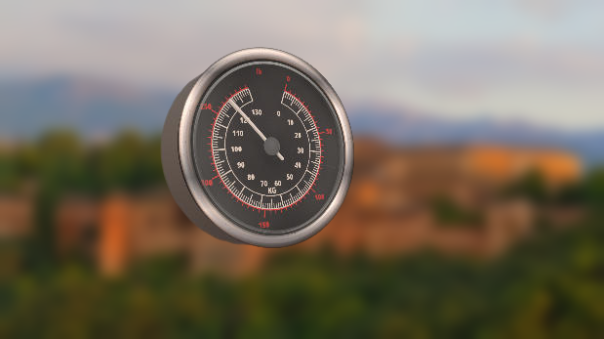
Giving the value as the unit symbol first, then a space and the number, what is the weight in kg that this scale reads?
kg 120
